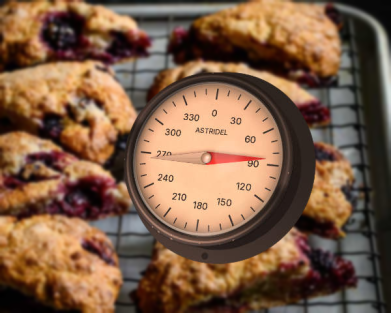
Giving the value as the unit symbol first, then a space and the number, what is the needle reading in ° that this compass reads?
° 85
